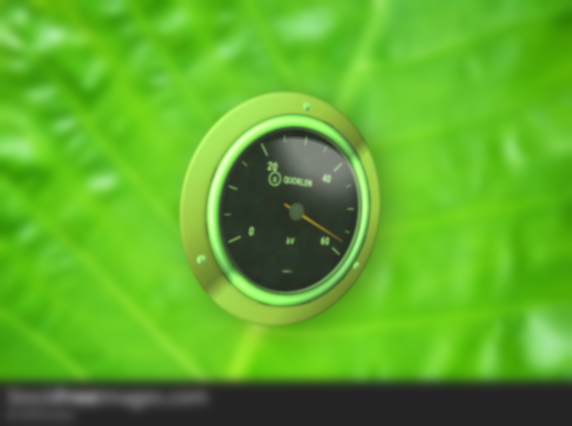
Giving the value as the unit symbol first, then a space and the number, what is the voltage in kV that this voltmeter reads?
kV 57.5
